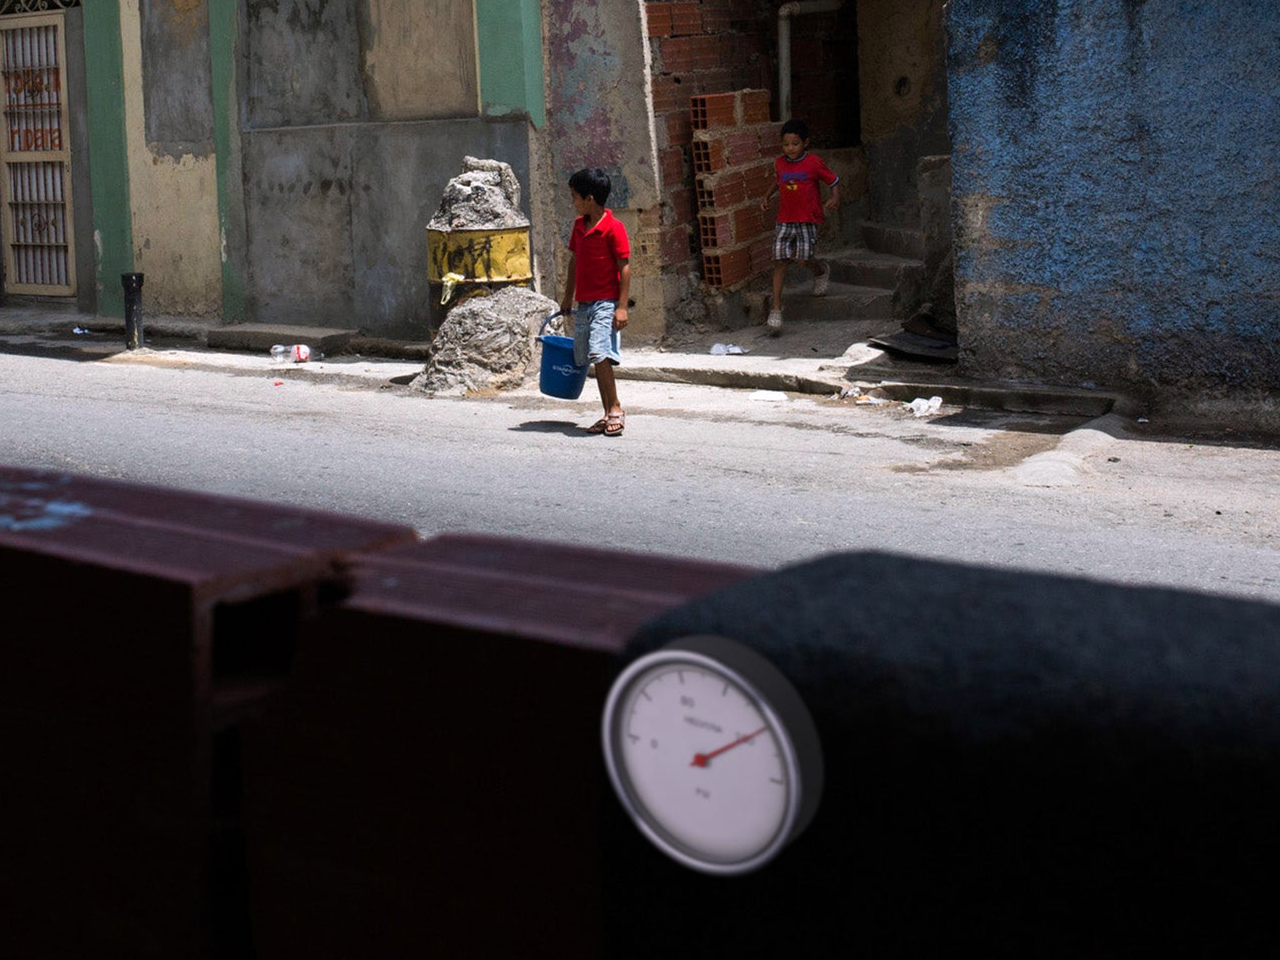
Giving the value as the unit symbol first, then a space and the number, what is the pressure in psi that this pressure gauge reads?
psi 160
